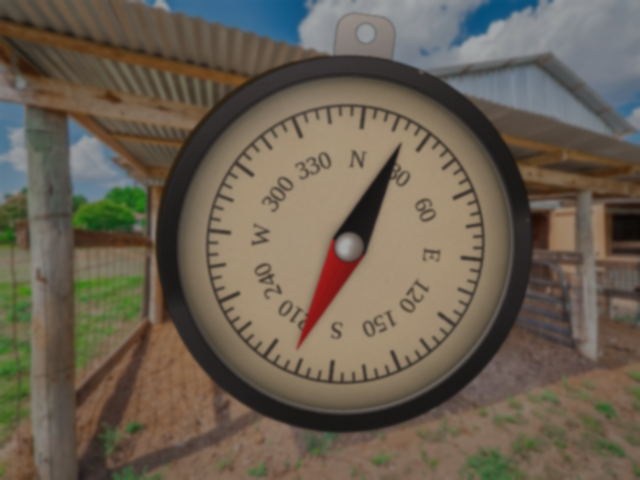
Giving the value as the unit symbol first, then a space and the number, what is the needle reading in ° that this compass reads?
° 200
